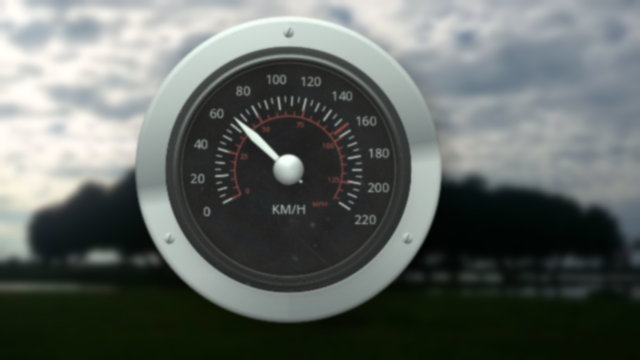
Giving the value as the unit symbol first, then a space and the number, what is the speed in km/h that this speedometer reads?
km/h 65
